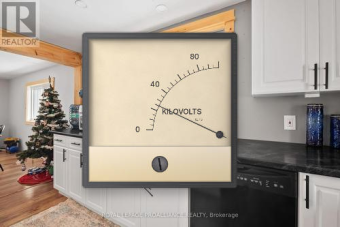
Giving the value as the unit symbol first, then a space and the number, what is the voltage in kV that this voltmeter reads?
kV 25
